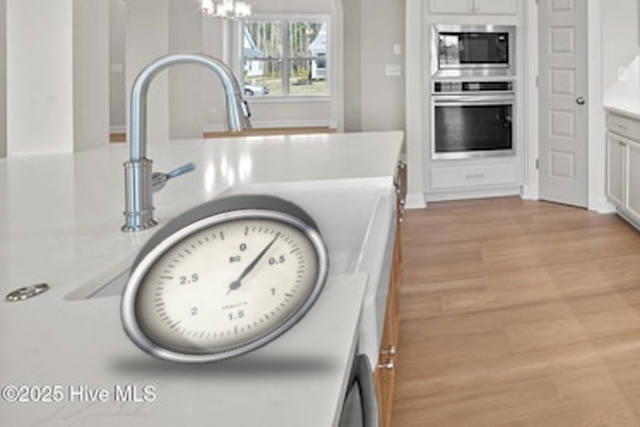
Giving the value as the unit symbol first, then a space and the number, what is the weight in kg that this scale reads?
kg 0.25
